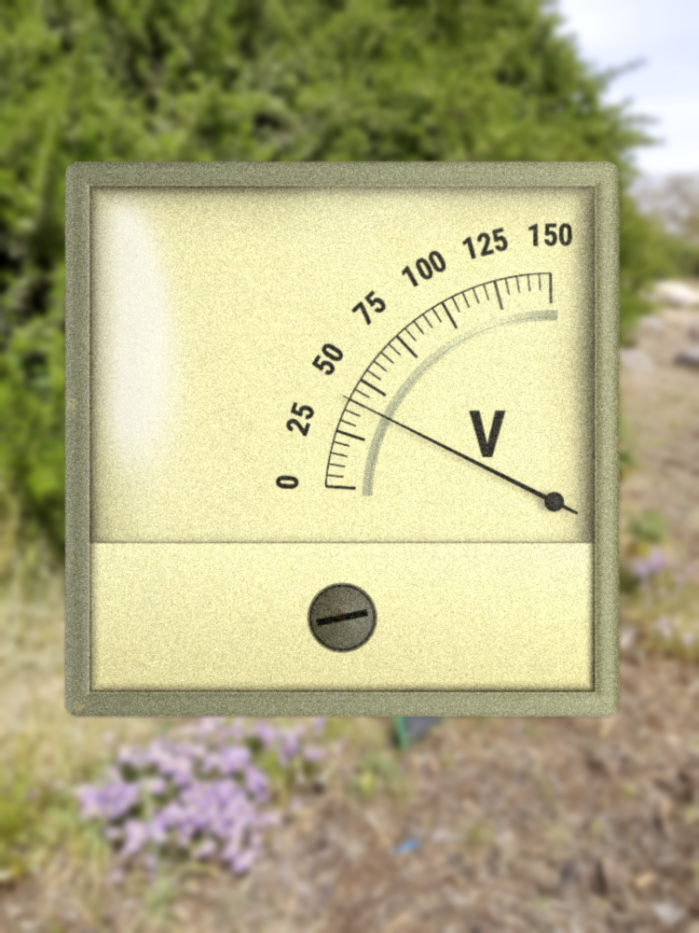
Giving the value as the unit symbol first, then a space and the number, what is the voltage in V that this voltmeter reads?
V 40
